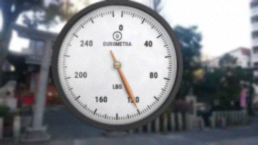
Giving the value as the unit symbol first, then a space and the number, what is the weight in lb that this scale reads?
lb 120
